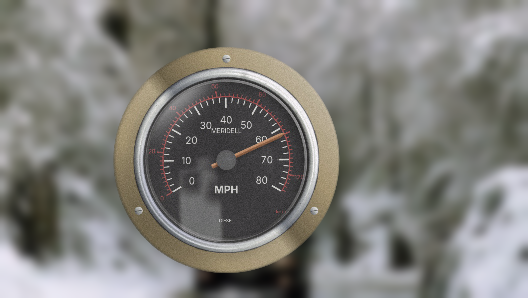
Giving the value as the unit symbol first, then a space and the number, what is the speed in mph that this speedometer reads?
mph 62
